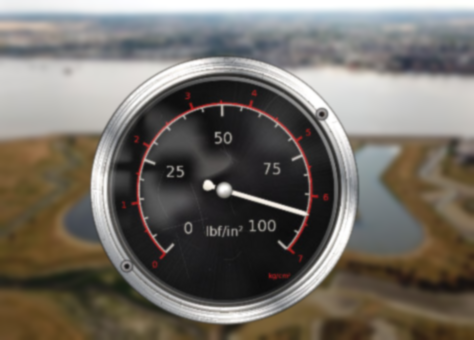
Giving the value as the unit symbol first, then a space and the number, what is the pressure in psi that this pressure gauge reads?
psi 90
